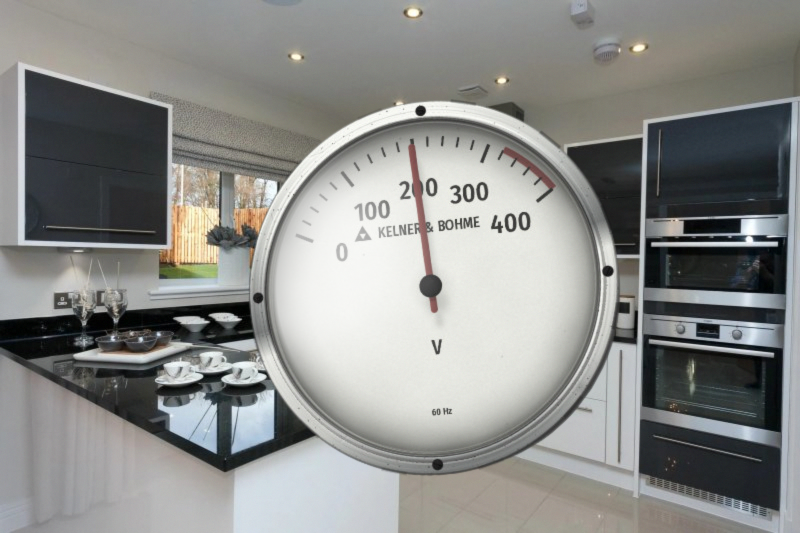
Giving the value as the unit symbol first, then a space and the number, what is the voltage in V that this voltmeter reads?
V 200
